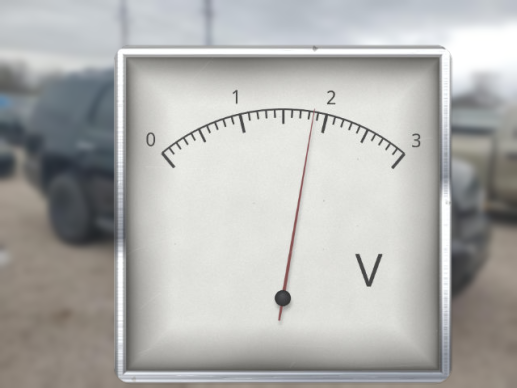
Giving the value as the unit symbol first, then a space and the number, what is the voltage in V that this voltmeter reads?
V 1.85
